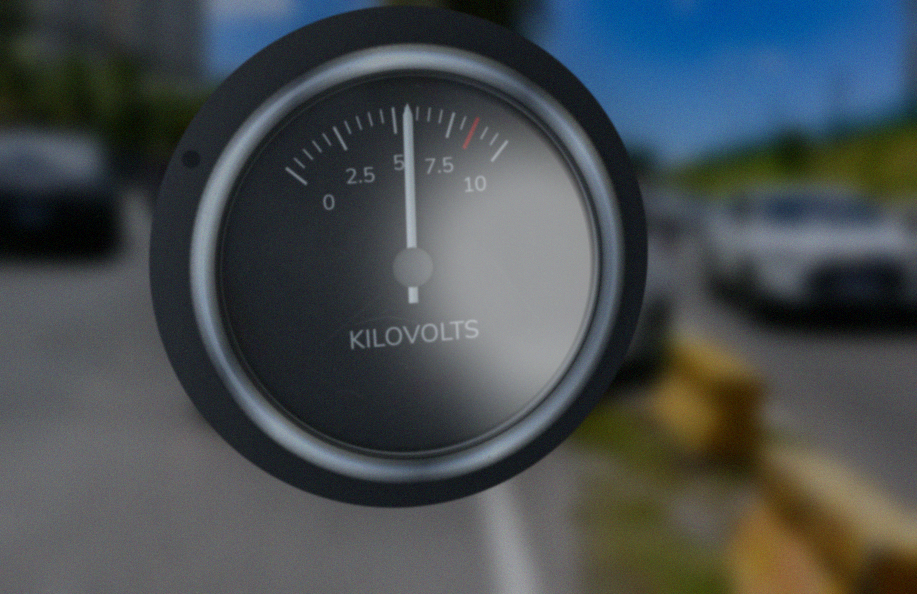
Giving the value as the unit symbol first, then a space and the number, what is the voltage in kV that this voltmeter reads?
kV 5.5
